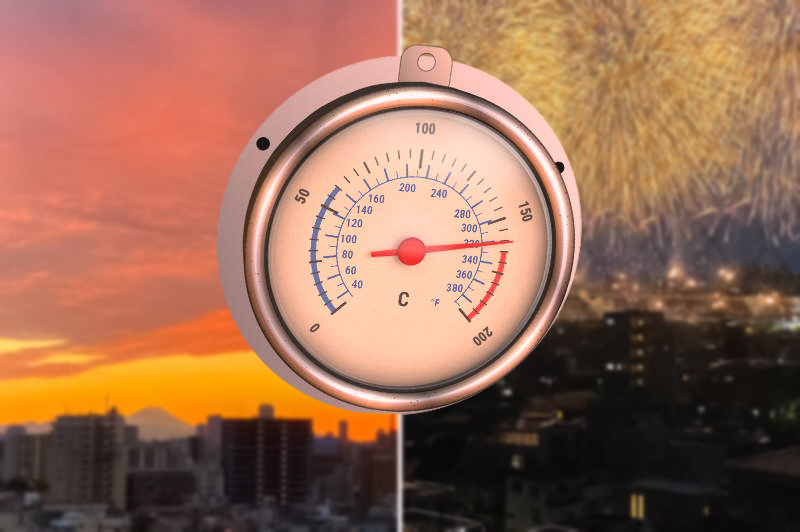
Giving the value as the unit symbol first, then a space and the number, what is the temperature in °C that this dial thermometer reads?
°C 160
